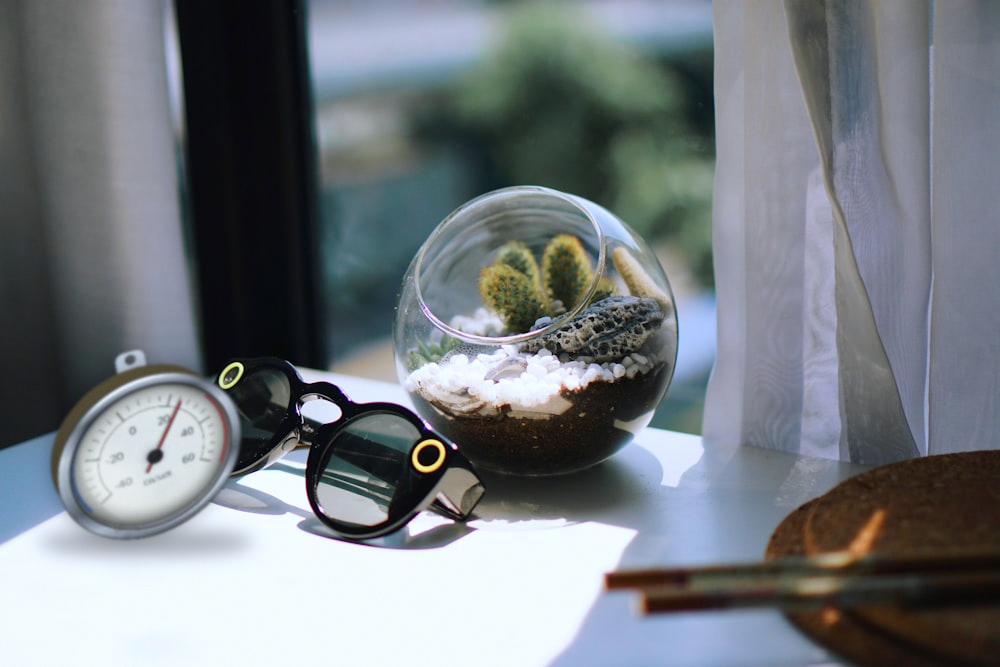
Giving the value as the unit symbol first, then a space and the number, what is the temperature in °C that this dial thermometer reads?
°C 24
